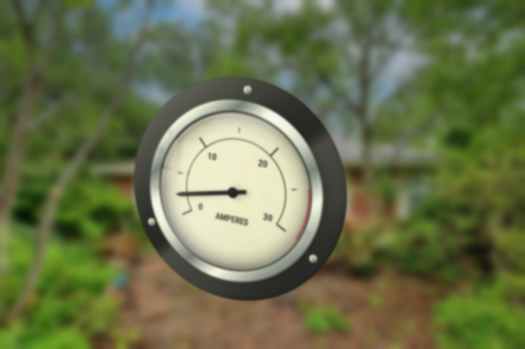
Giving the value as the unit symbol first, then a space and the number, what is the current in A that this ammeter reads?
A 2.5
